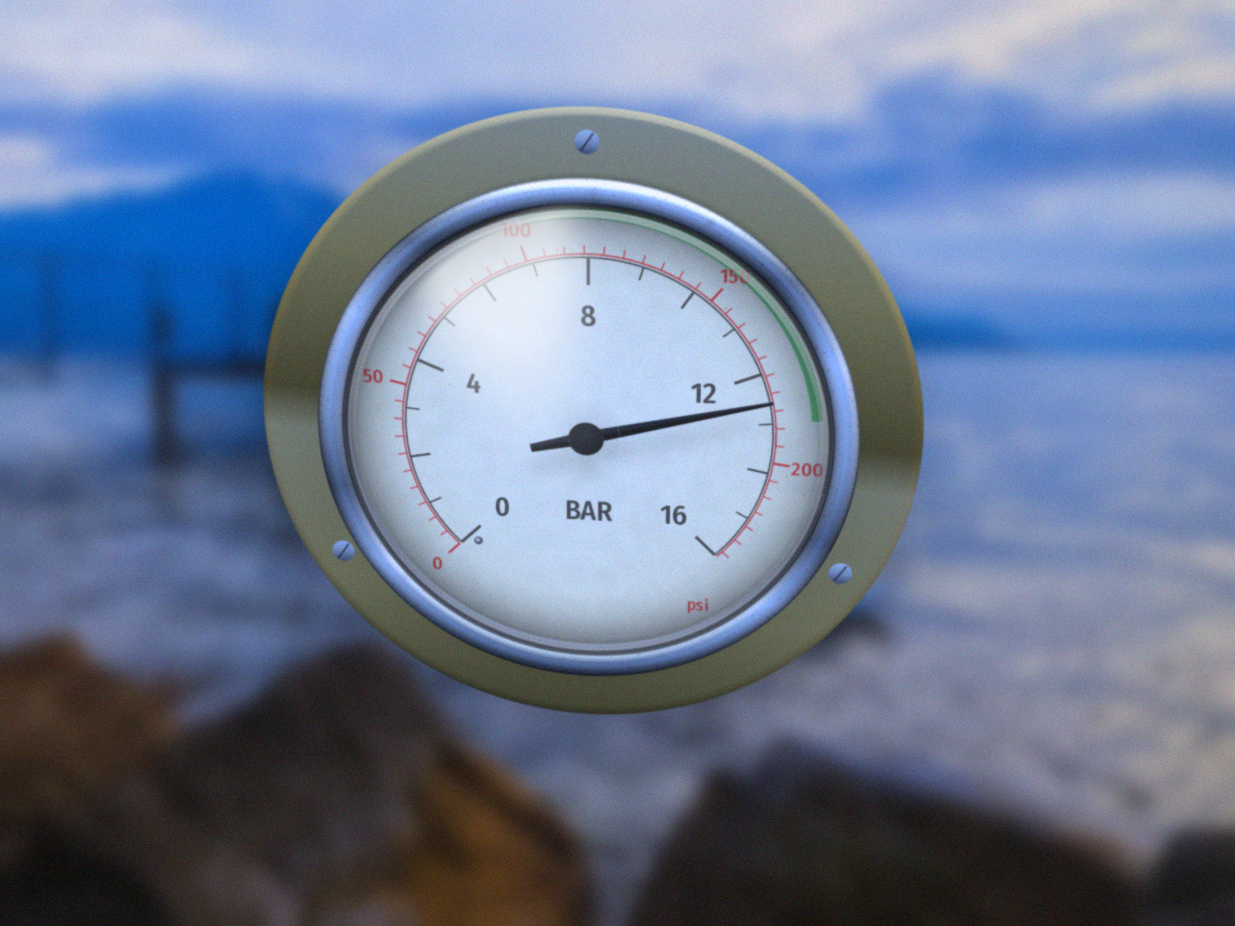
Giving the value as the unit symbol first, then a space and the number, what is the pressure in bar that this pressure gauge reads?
bar 12.5
